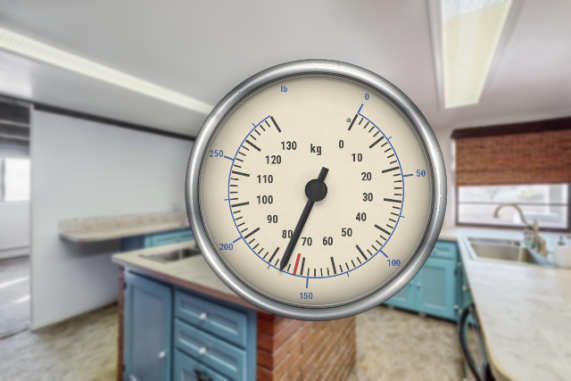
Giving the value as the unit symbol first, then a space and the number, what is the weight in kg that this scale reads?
kg 76
